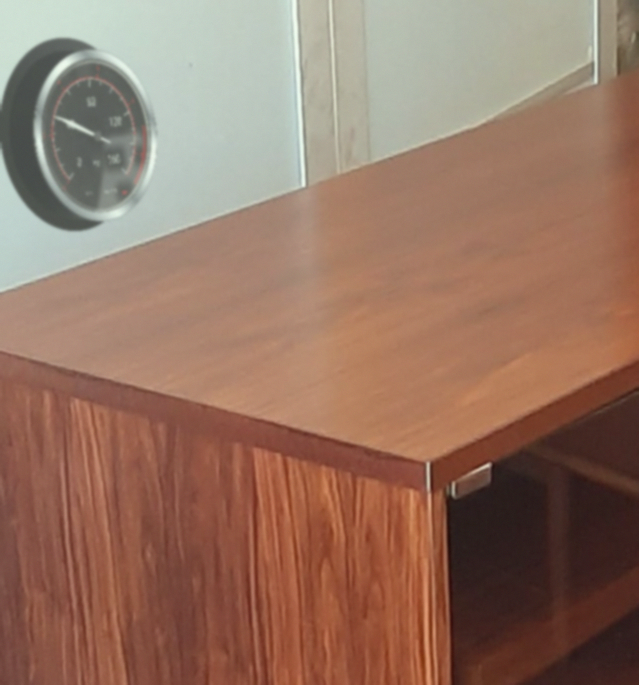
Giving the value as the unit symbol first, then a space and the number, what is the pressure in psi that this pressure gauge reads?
psi 40
